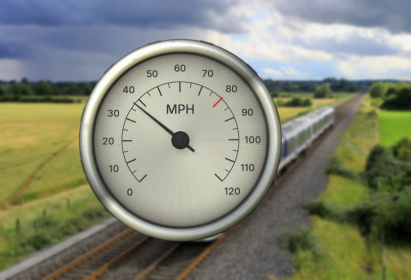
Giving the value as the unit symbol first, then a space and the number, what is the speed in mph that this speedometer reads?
mph 37.5
